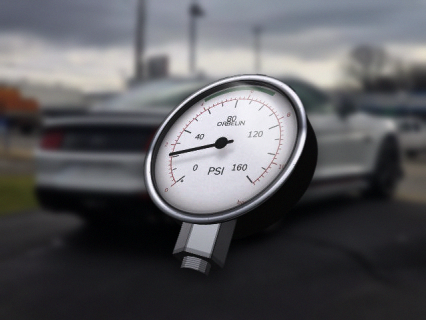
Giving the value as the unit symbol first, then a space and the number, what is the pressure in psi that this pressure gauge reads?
psi 20
